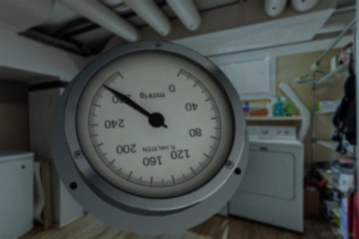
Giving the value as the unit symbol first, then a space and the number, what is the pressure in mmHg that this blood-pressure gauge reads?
mmHg 280
